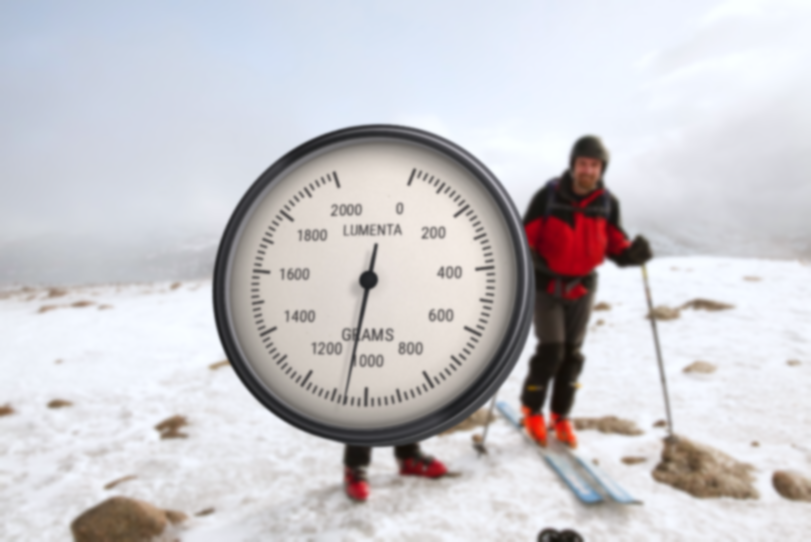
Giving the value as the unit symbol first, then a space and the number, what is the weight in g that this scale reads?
g 1060
